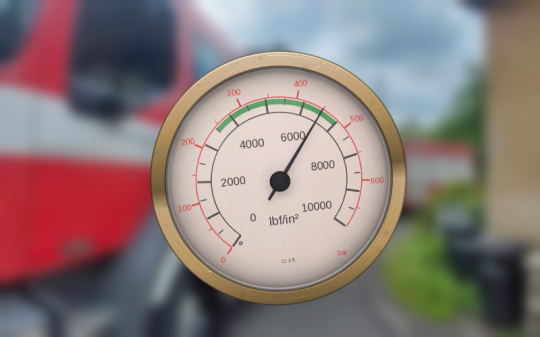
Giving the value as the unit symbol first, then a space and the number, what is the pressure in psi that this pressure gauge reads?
psi 6500
